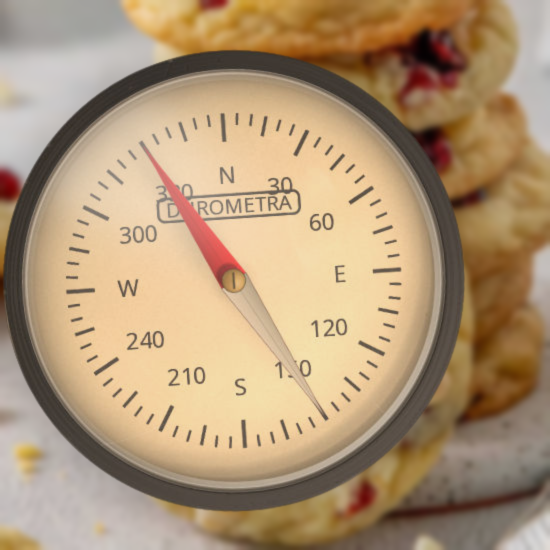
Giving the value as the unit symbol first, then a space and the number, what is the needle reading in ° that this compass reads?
° 330
